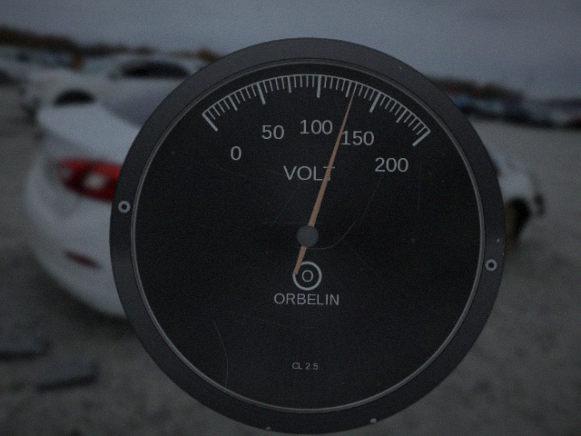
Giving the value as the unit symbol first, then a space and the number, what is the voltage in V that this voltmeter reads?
V 130
